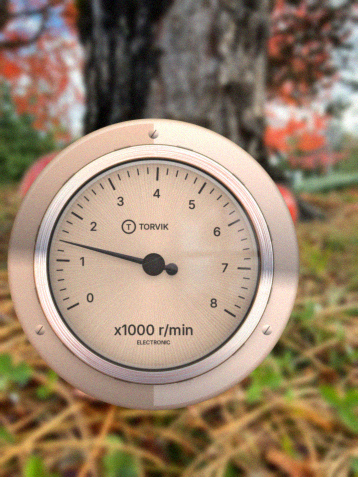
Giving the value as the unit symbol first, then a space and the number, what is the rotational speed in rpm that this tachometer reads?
rpm 1400
